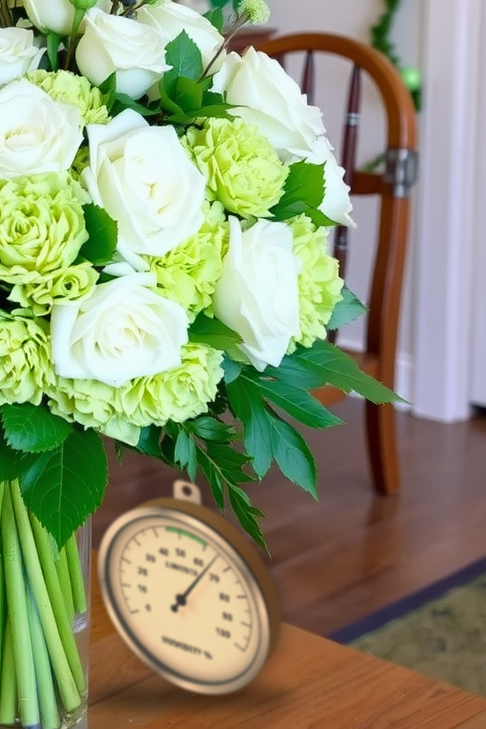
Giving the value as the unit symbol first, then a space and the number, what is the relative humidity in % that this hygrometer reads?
% 65
